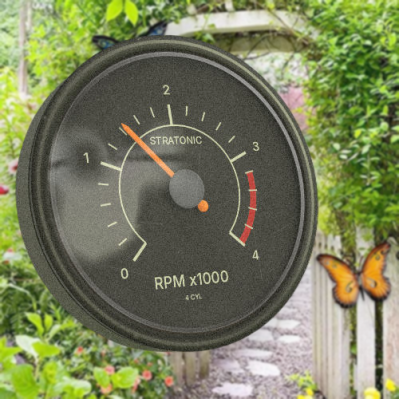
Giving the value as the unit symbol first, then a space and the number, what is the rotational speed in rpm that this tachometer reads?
rpm 1400
